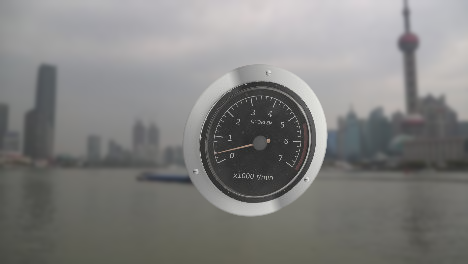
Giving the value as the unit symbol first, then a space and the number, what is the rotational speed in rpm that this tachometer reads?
rpm 400
